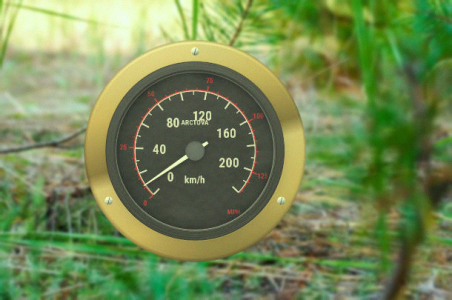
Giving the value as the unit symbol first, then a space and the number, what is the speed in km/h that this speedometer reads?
km/h 10
